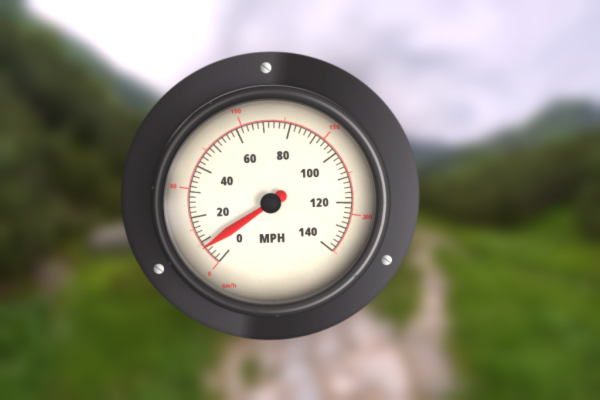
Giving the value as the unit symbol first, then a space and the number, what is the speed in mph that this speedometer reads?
mph 8
